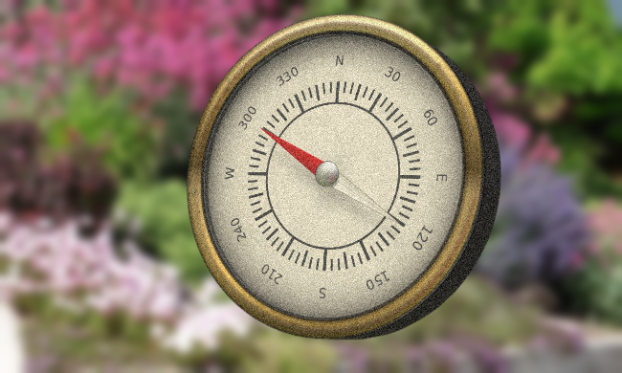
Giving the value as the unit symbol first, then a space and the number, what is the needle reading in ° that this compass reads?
° 300
